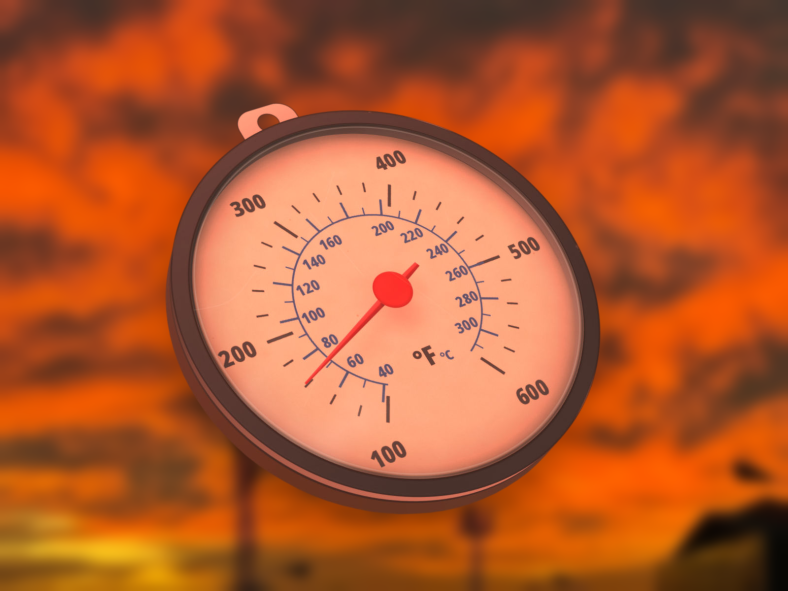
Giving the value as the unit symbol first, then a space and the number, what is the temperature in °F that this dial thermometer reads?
°F 160
